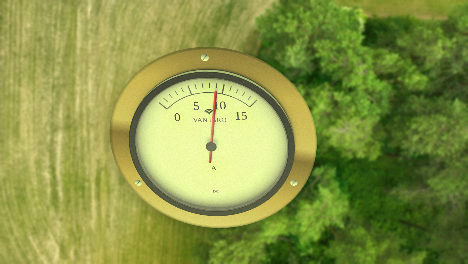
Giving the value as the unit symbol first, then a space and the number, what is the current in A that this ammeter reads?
A 9
